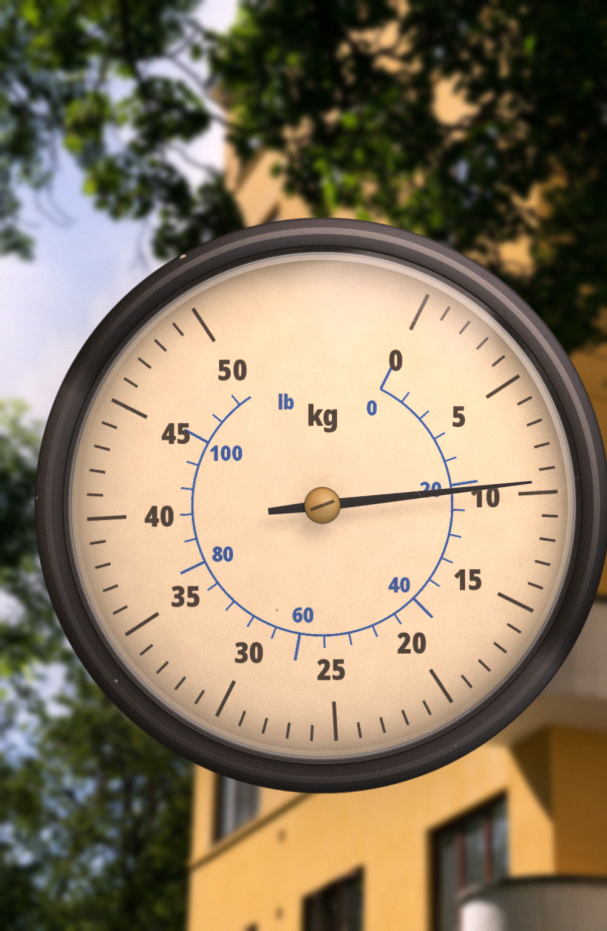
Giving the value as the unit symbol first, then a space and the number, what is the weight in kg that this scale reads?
kg 9.5
